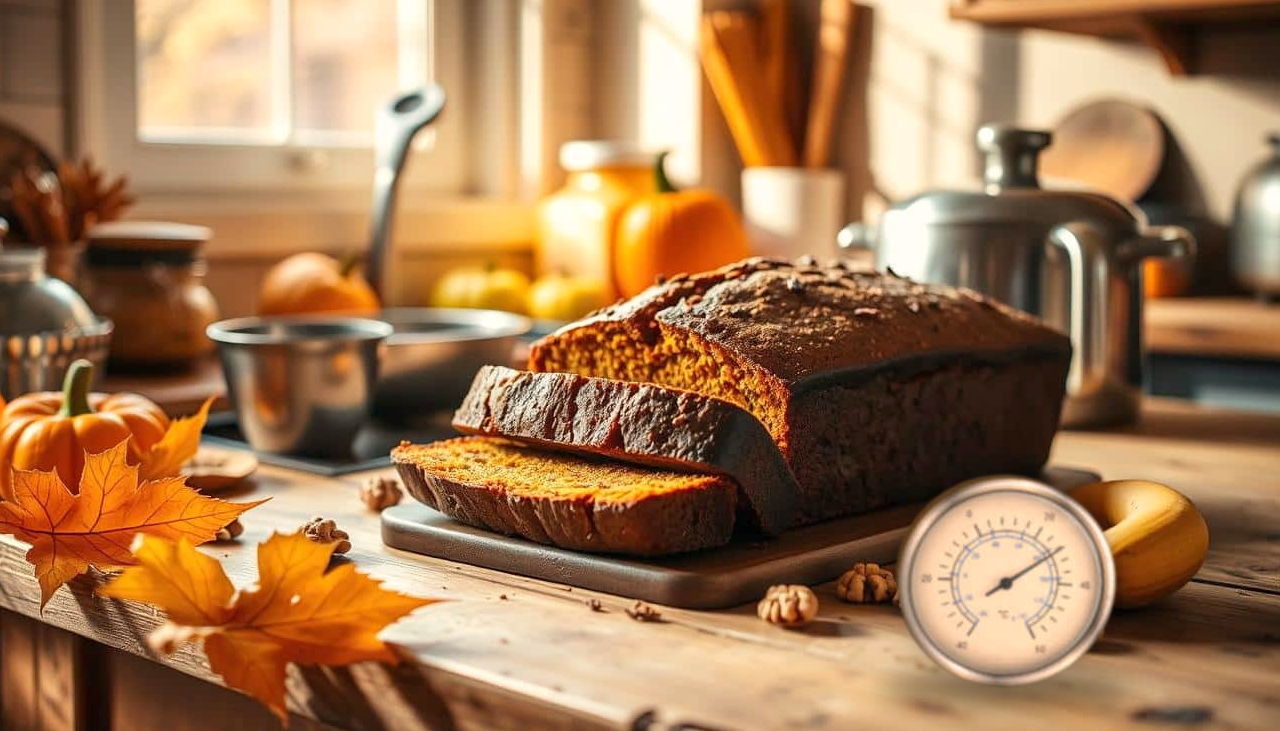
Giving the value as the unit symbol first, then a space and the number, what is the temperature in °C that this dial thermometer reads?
°C 28
